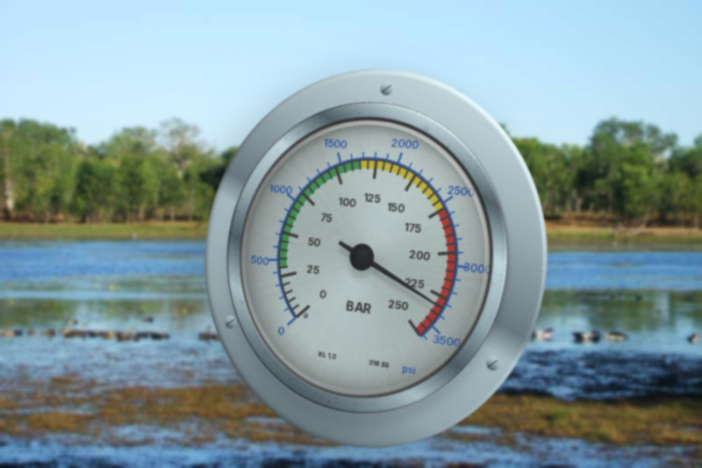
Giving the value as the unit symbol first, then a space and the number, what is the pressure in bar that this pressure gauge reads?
bar 230
